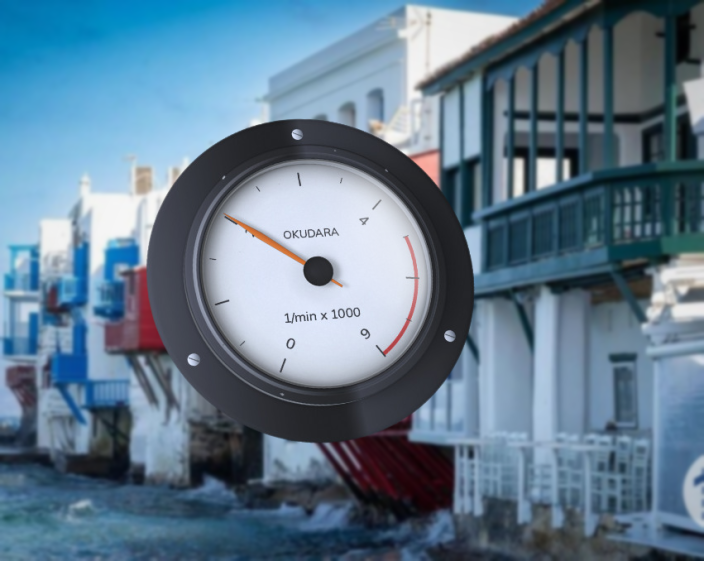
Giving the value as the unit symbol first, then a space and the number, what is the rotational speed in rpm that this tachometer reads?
rpm 2000
